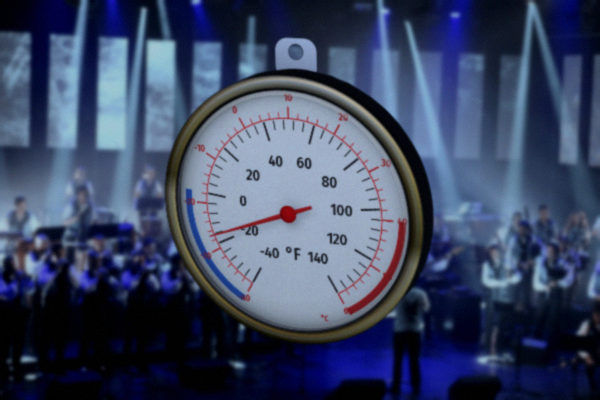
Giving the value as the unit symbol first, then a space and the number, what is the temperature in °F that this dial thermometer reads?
°F -16
